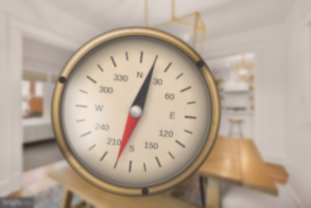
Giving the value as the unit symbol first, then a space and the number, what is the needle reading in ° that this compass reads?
° 195
